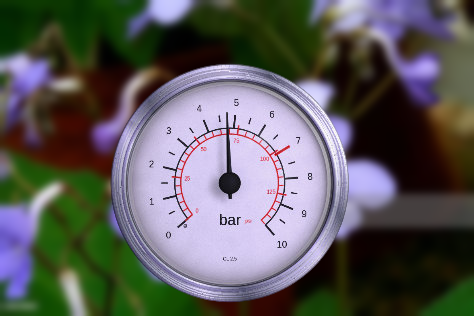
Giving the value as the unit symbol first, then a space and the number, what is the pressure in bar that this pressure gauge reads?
bar 4.75
